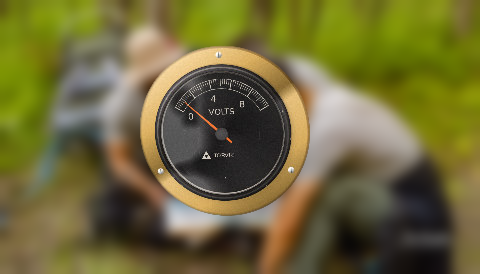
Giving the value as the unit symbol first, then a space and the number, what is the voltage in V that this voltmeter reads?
V 1
